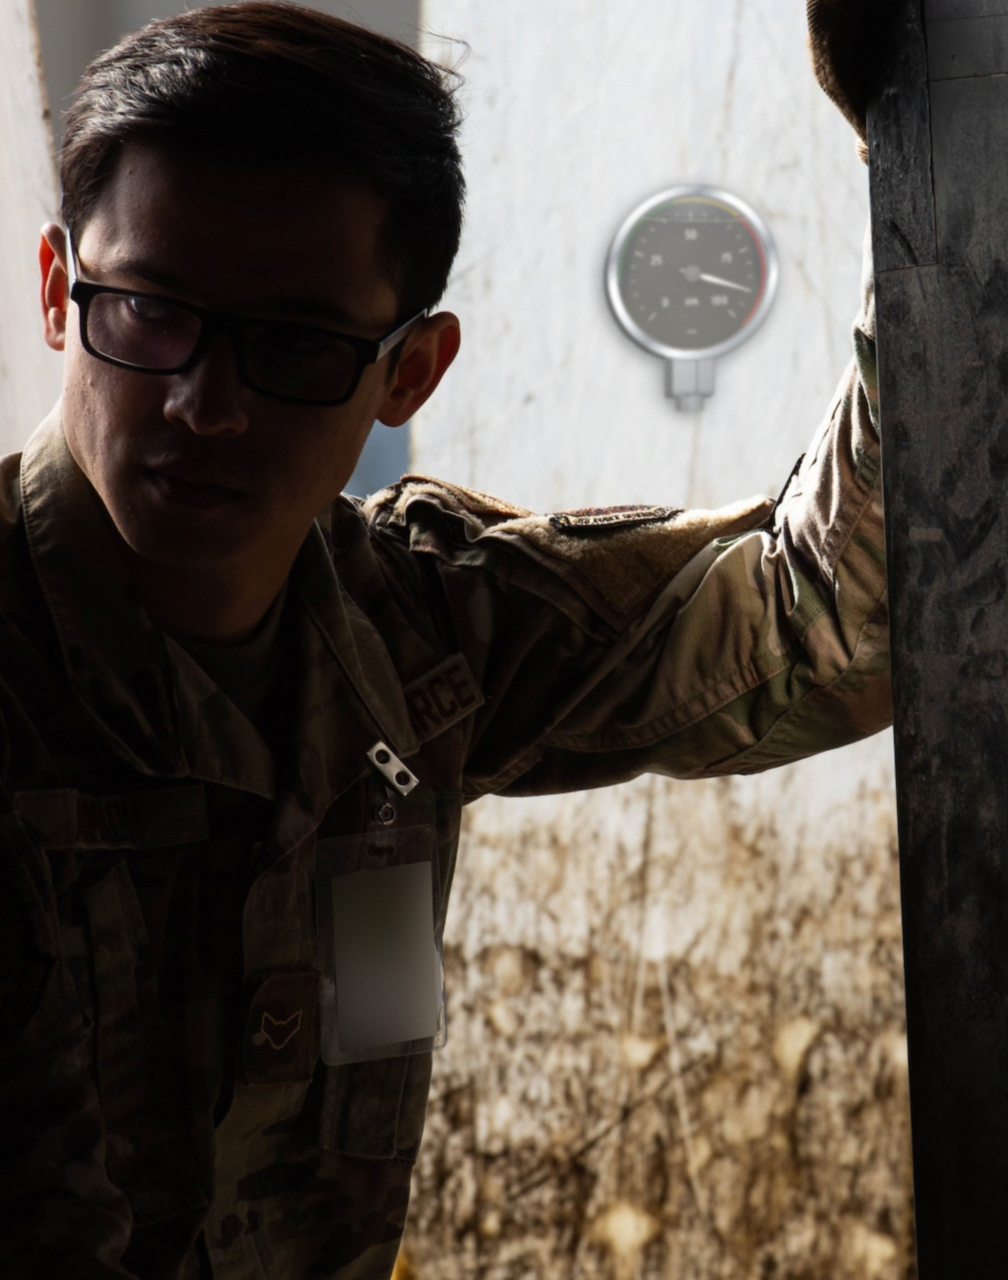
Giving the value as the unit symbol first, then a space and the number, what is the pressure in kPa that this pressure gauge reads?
kPa 90
